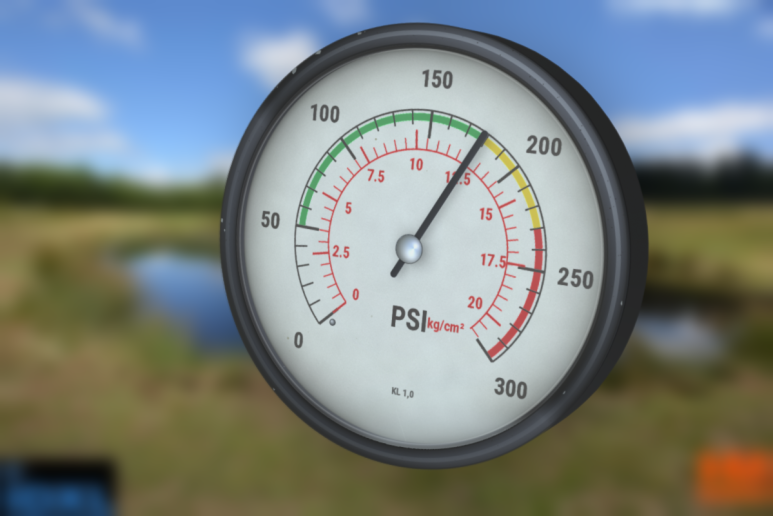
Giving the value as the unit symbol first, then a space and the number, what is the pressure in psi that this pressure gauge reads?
psi 180
